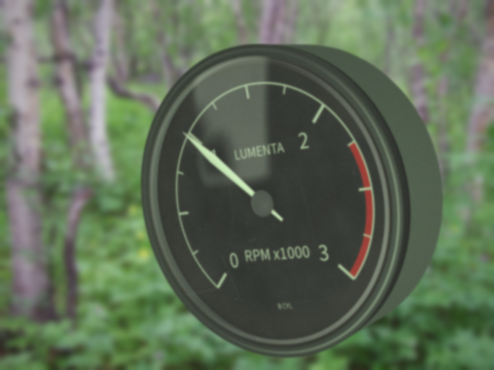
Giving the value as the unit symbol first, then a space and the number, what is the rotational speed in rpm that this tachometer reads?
rpm 1000
